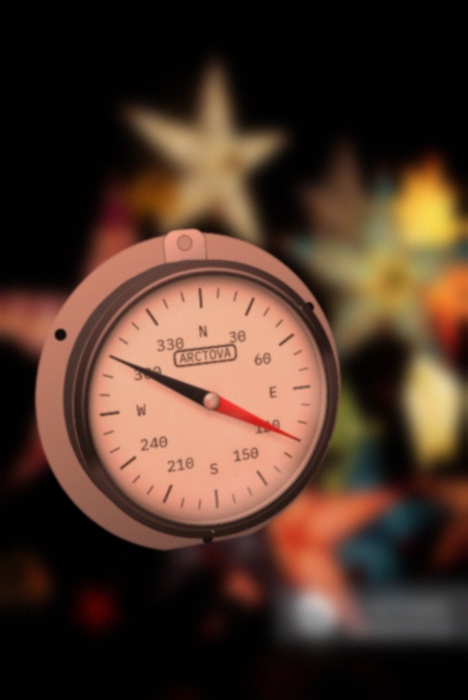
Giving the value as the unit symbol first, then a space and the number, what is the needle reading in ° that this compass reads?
° 120
